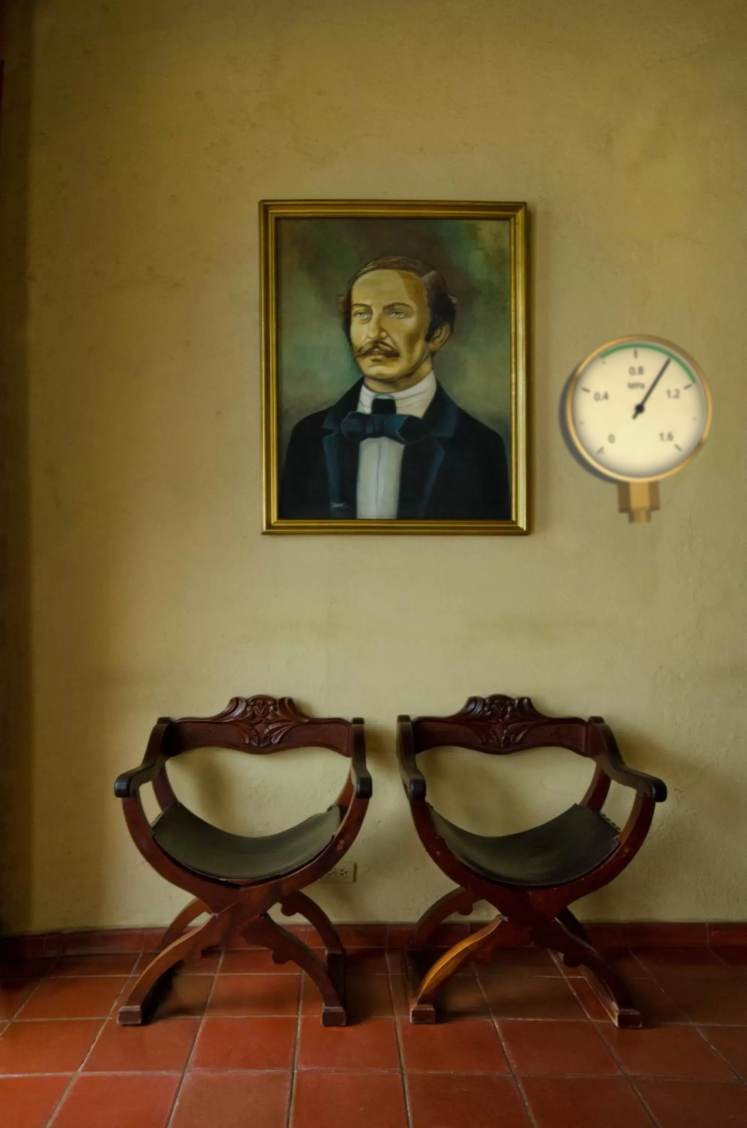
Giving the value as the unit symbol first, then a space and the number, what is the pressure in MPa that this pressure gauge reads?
MPa 1
